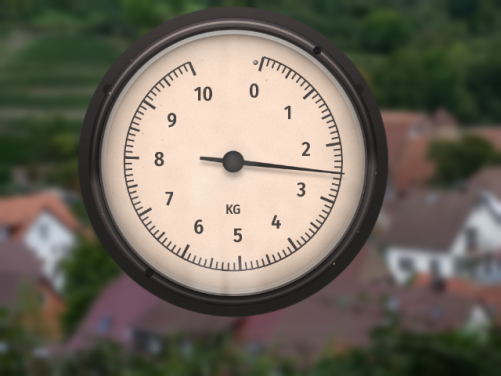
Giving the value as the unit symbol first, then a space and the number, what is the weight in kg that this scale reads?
kg 2.5
